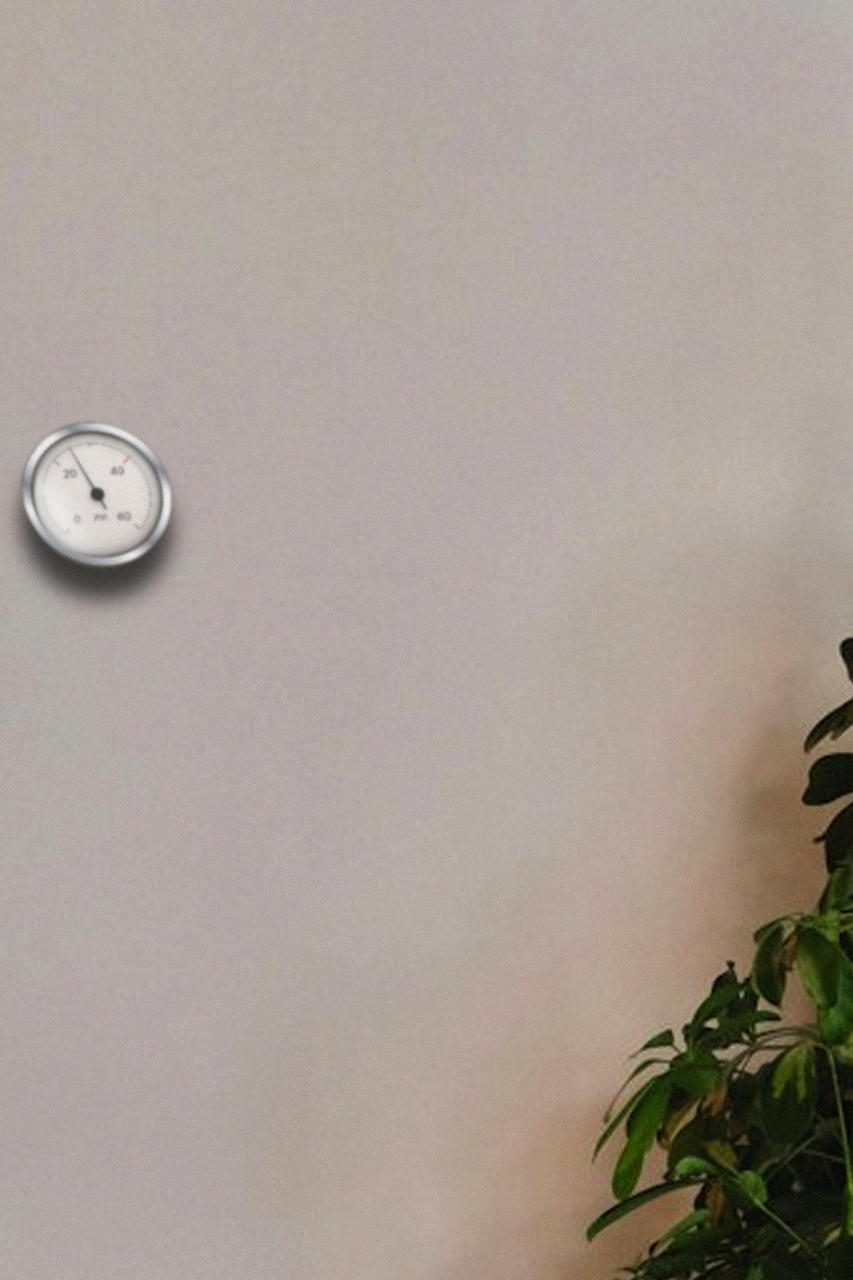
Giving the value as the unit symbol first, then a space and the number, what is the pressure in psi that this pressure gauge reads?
psi 25
